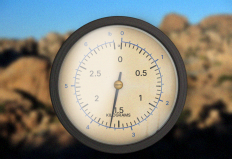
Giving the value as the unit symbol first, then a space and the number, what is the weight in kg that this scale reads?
kg 1.6
